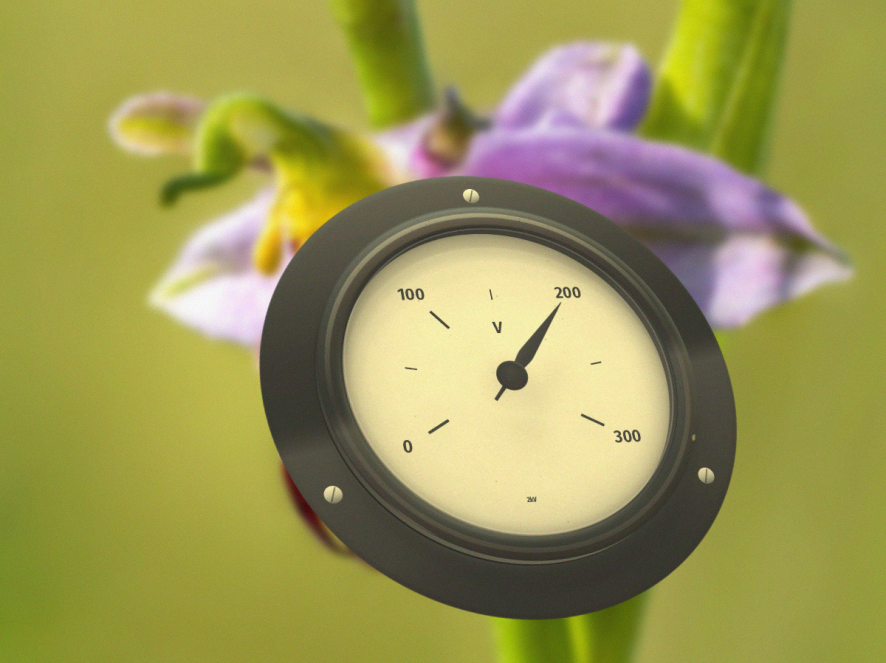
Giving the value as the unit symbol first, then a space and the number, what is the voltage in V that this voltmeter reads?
V 200
